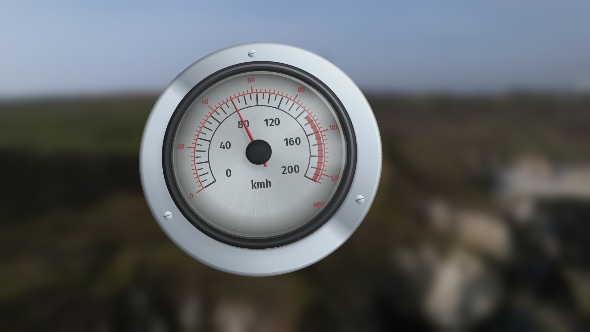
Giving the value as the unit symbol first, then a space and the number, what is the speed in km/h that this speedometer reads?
km/h 80
